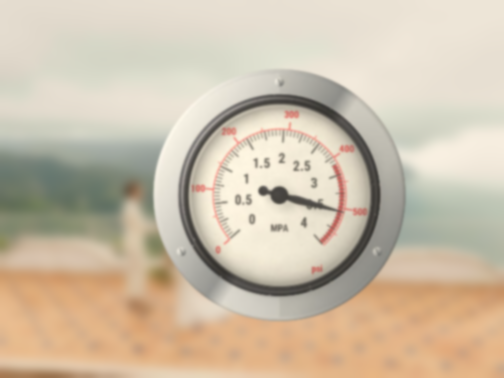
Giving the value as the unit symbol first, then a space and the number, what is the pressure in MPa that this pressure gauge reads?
MPa 3.5
